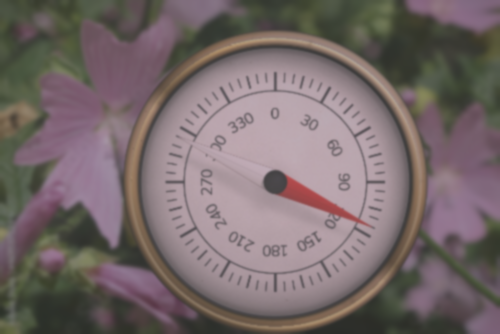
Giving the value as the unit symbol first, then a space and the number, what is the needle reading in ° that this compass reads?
° 115
